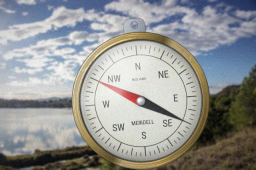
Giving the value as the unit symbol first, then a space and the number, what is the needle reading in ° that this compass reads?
° 300
